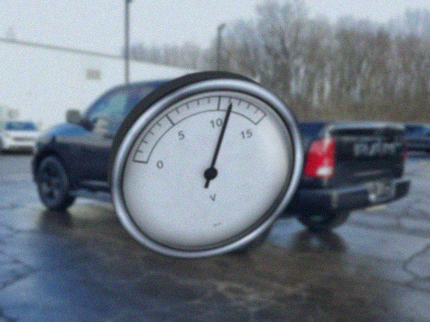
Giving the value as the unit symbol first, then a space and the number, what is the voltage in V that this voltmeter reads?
V 11
